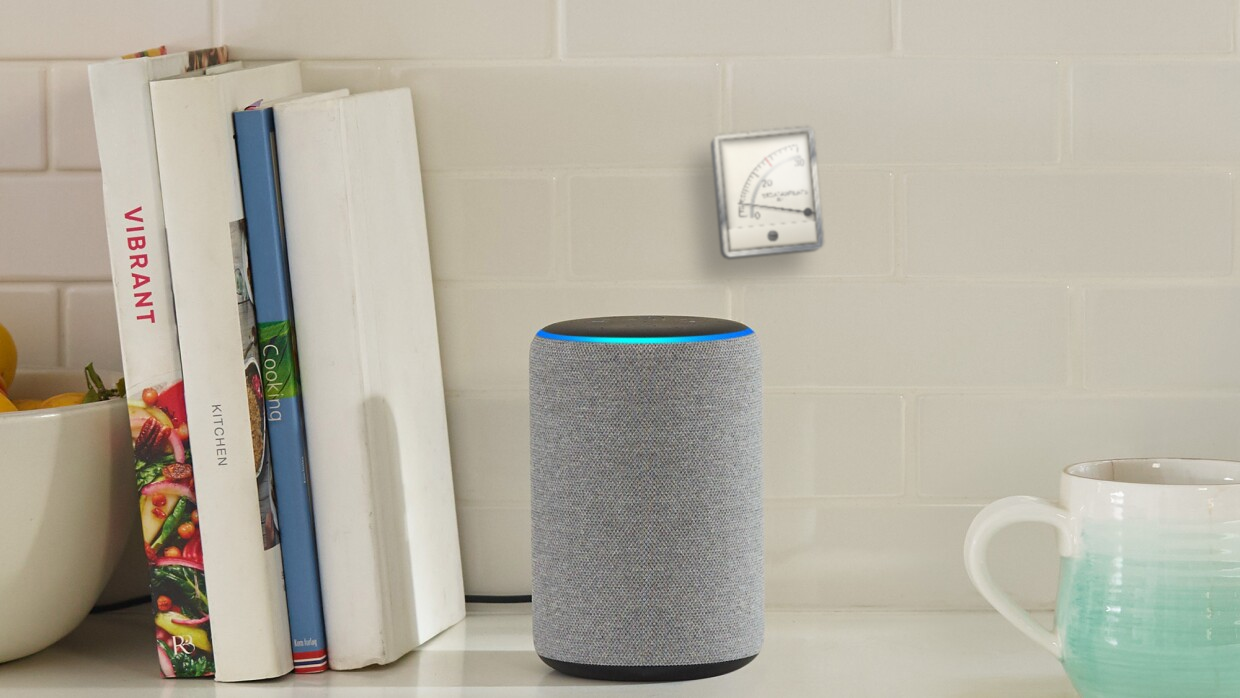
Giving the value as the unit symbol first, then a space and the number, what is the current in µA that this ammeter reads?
µA 10
